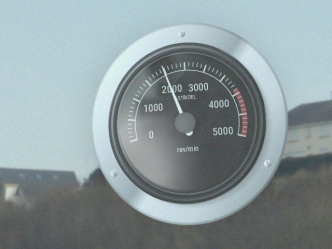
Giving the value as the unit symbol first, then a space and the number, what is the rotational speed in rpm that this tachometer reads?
rpm 2000
